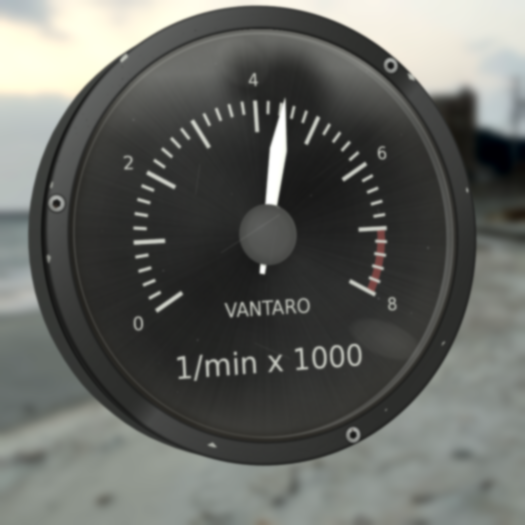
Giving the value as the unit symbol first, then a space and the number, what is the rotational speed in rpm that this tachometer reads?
rpm 4400
